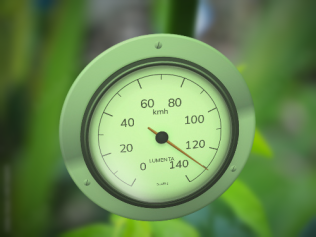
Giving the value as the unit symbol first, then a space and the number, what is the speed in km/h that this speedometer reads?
km/h 130
